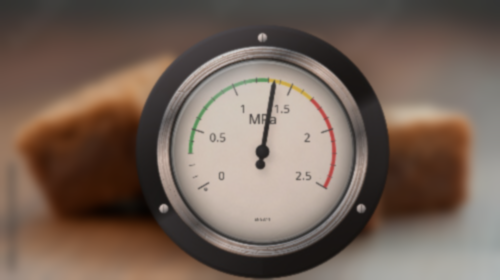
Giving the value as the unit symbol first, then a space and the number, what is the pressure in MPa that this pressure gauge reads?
MPa 1.35
